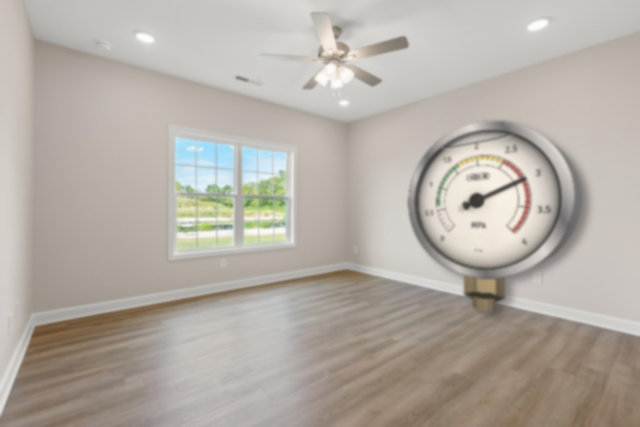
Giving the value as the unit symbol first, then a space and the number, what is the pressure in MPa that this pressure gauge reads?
MPa 3
